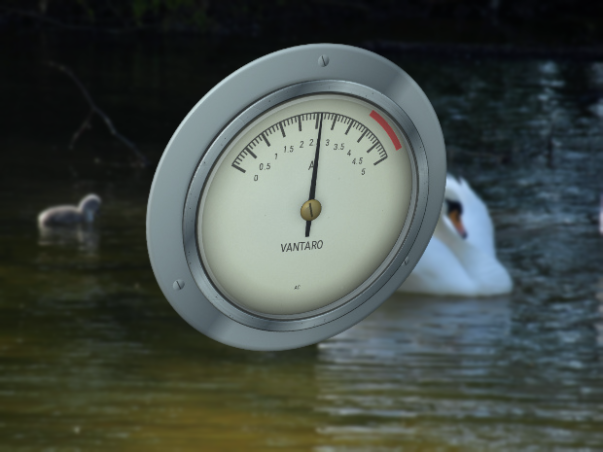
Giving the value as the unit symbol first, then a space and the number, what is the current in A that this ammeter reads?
A 2.5
